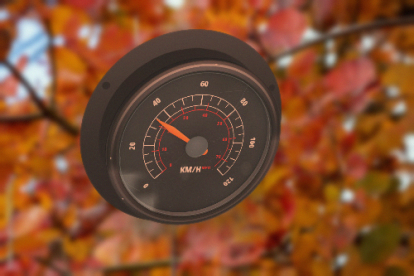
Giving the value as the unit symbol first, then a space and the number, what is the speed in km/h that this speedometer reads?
km/h 35
